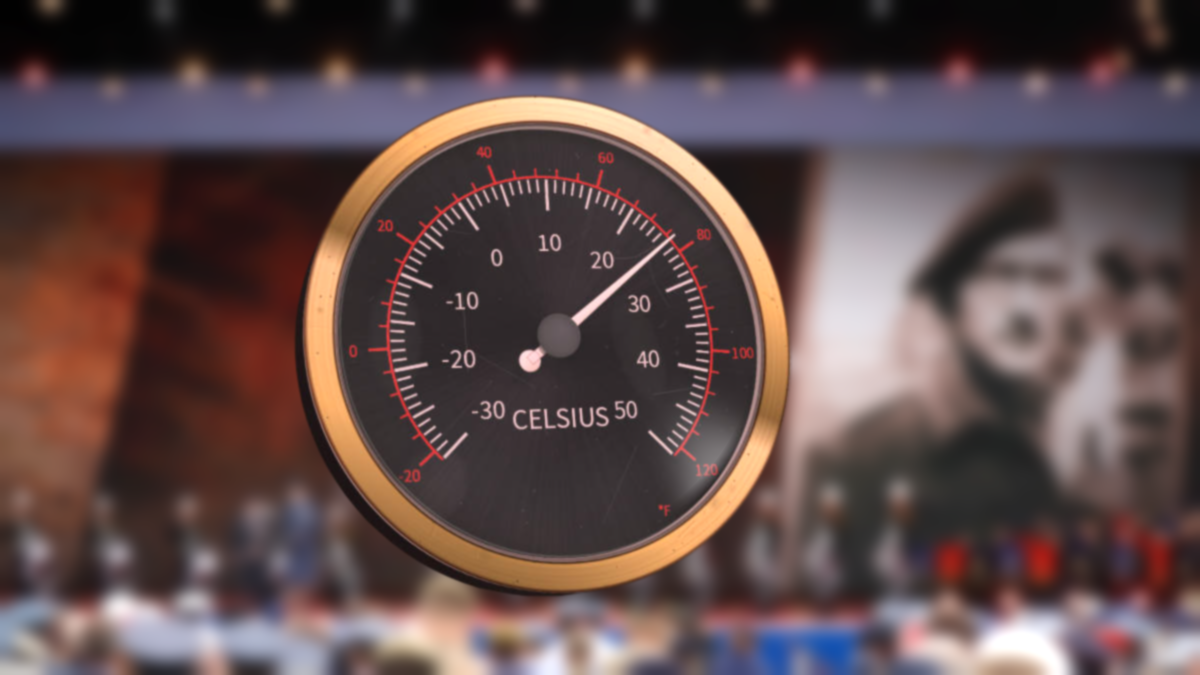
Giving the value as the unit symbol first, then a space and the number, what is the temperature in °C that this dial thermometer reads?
°C 25
